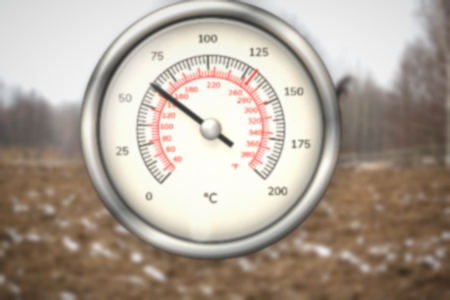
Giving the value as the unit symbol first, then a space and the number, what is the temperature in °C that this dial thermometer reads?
°C 62.5
